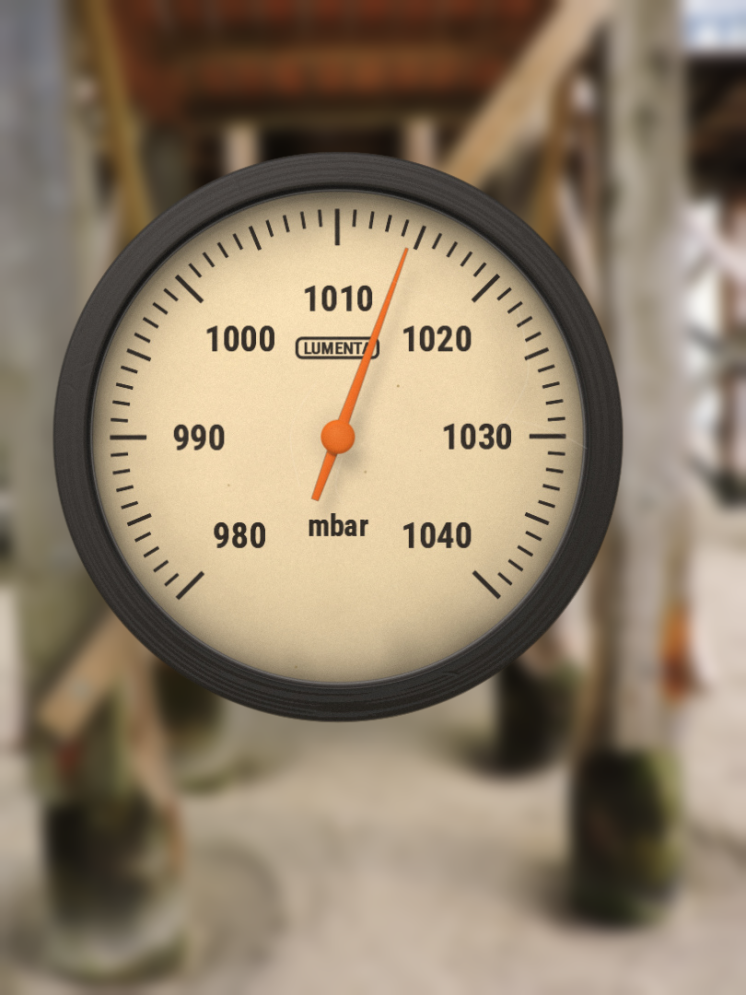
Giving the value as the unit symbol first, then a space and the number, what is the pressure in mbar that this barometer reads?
mbar 1014.5
